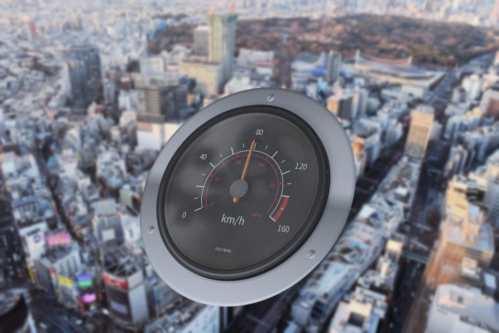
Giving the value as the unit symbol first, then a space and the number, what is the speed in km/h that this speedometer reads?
km/h 80
